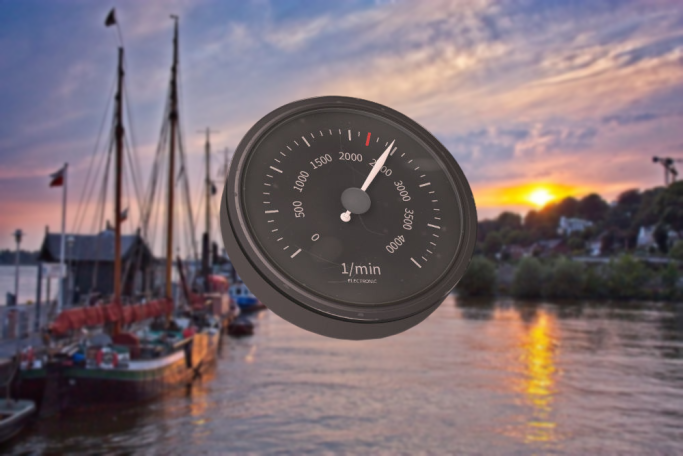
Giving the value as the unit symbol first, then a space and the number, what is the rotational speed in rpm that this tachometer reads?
rpm 2450
